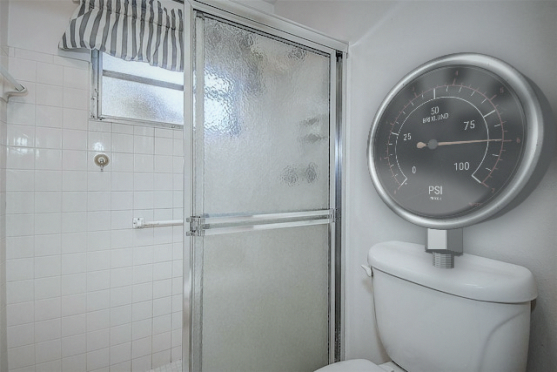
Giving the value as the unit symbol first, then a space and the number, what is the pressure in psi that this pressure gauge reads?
psi 85
